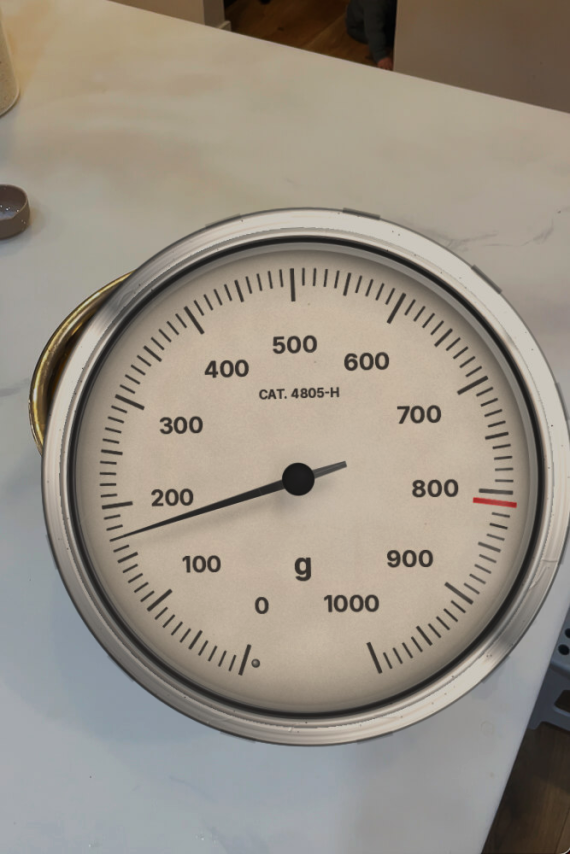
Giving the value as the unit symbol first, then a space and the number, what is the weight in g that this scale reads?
g 170
